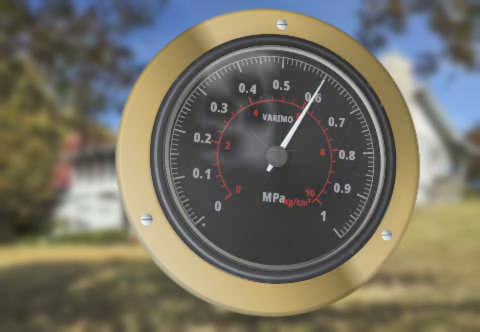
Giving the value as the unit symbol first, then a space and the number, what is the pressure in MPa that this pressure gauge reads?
MPa 0.6
